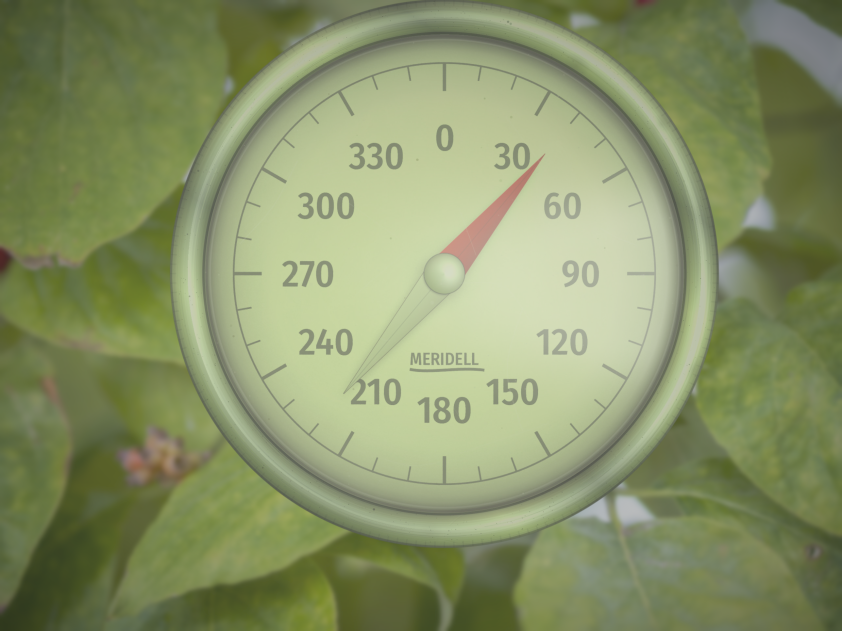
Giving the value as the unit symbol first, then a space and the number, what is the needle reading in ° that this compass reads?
° 40
